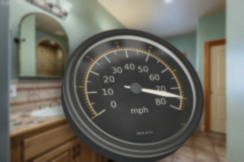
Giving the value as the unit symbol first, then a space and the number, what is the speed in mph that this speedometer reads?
mph 75
